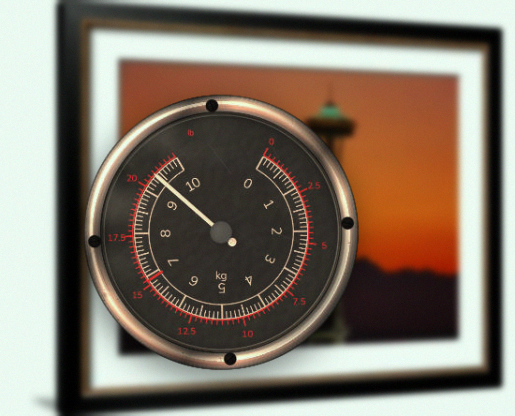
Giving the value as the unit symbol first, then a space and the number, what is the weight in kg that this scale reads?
kg 9.4
